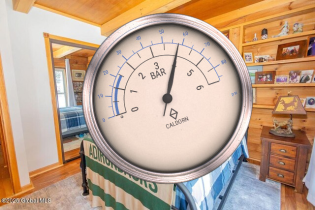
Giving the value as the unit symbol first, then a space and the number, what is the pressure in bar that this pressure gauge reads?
bar 4
